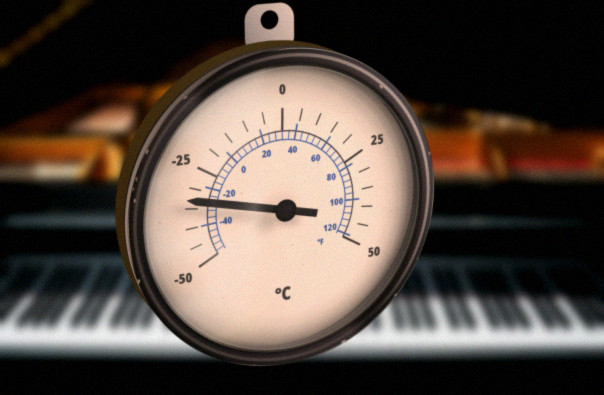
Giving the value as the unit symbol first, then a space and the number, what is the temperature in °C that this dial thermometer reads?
°C -32.5
